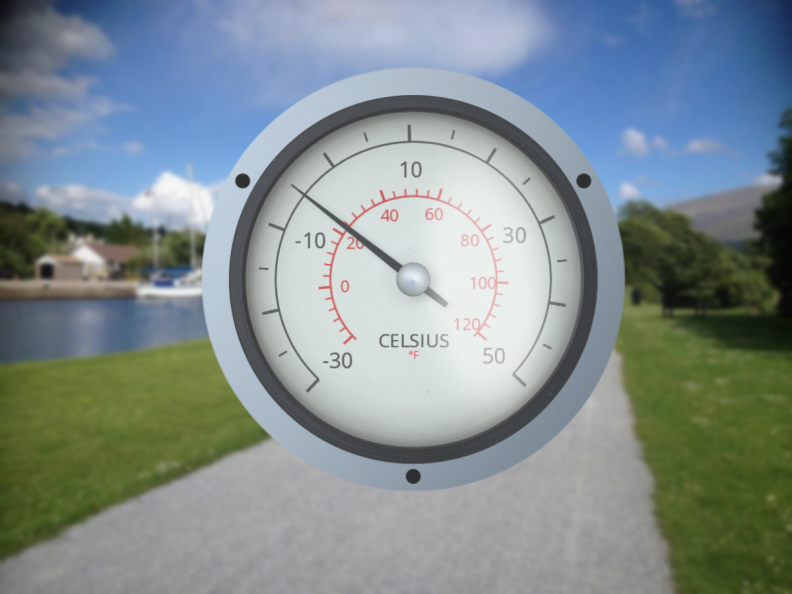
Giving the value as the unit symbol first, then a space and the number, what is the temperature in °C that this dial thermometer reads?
°C -5
